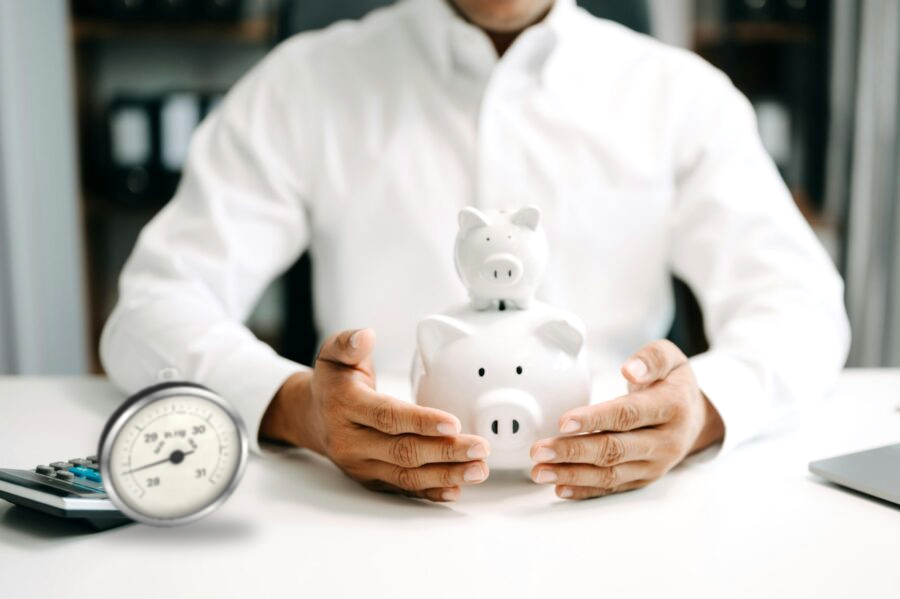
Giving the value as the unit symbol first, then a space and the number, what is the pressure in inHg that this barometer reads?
inHg 28.4
